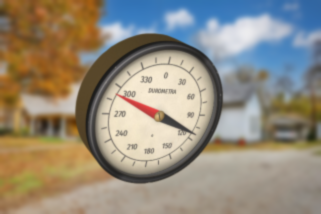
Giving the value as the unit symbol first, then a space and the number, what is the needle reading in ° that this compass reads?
° 292.5
